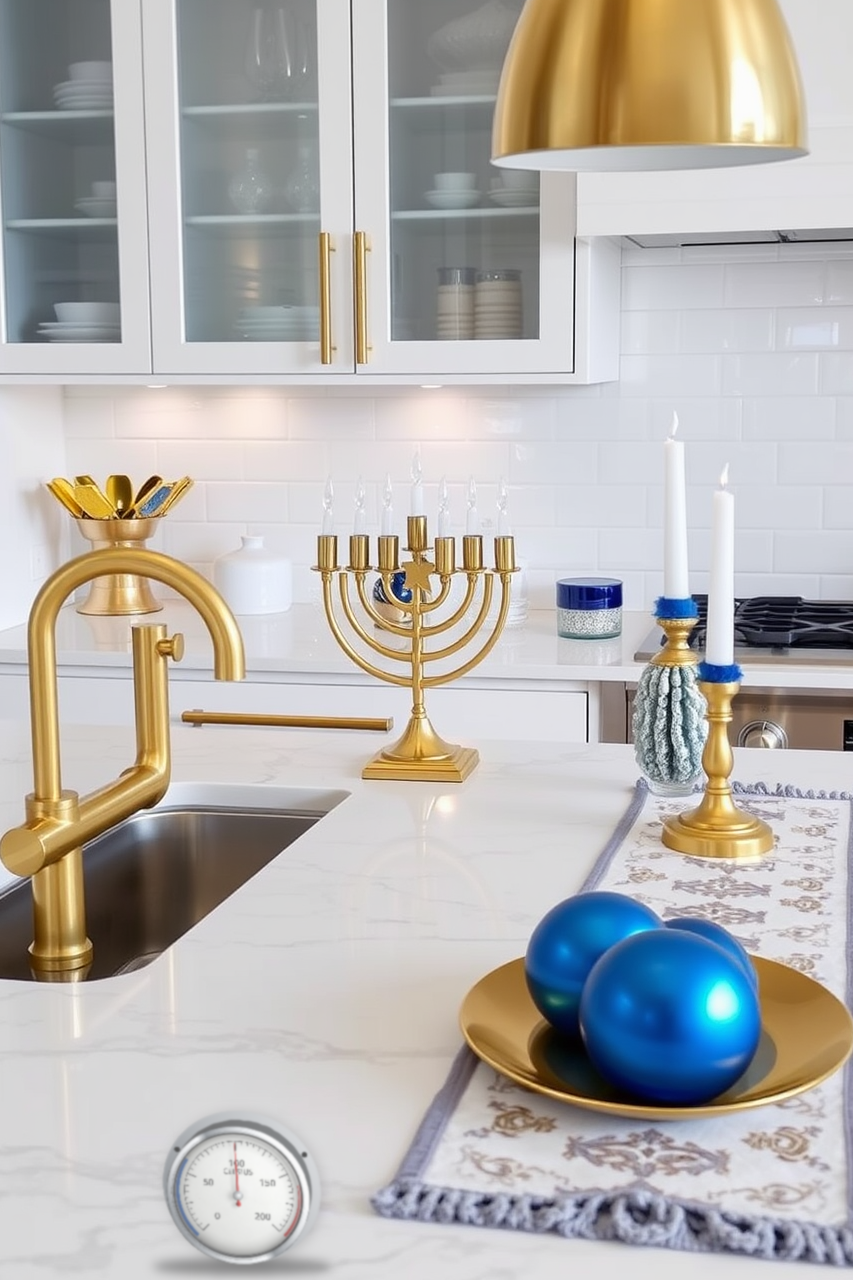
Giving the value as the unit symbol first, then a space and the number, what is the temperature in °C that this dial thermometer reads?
°C 100
